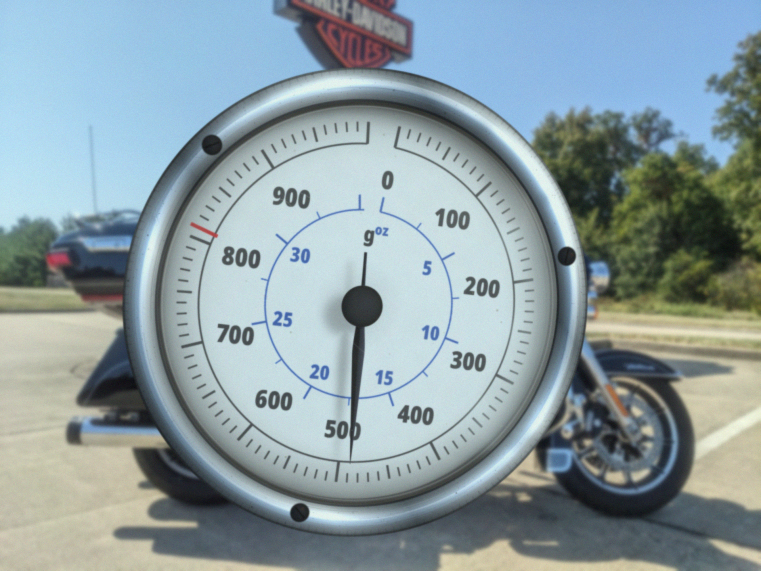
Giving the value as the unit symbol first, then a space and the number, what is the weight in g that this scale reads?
g 490
